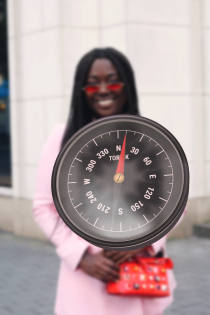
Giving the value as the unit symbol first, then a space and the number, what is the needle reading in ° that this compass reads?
° 10
